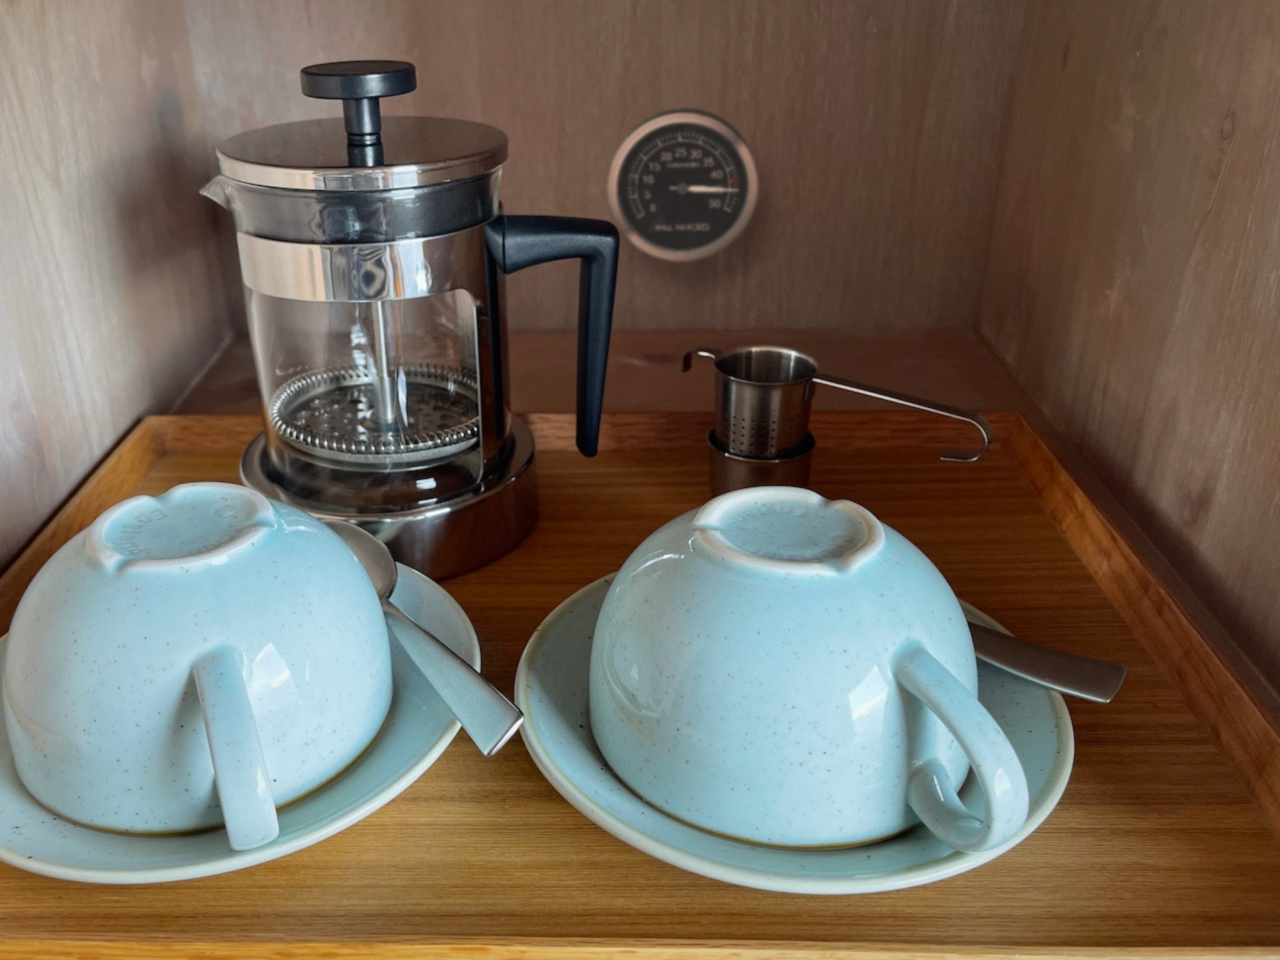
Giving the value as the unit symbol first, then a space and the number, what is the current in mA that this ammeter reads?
mA 45
